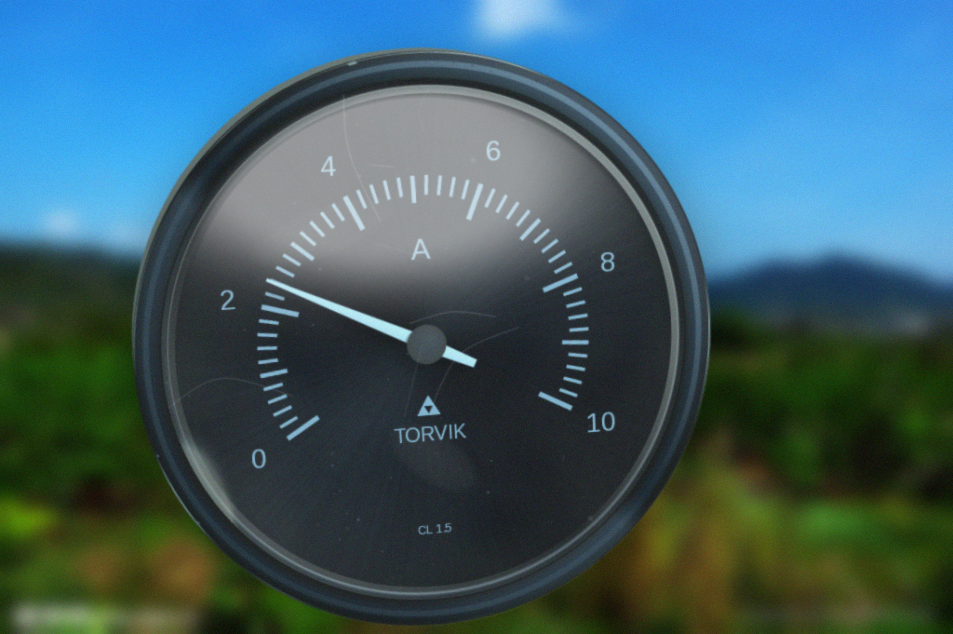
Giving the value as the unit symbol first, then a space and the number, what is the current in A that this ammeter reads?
A 2.4
